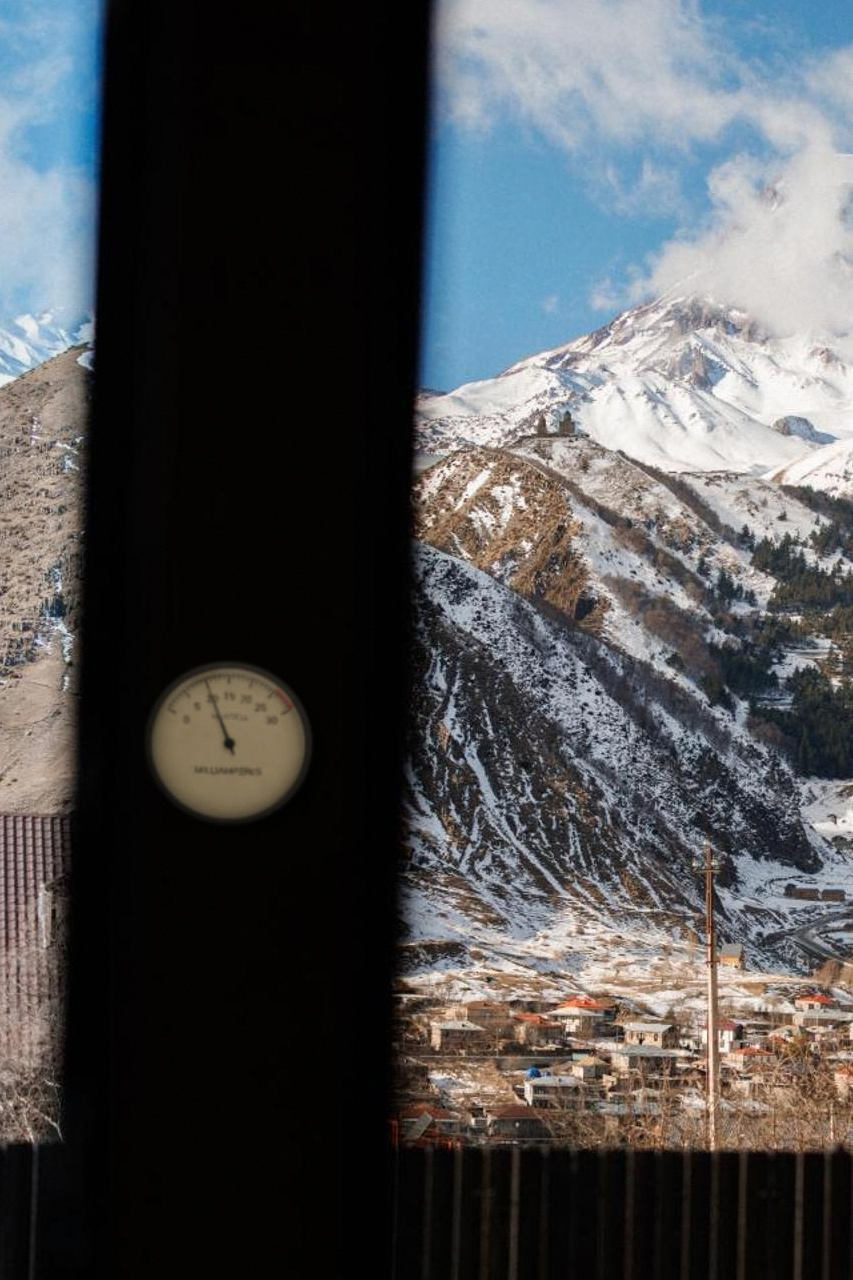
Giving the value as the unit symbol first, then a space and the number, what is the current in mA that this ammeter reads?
mA 10
